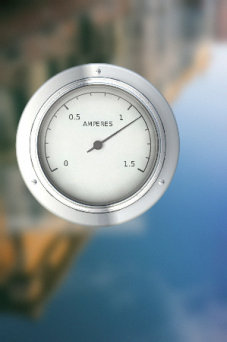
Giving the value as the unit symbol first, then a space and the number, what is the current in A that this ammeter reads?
A 1.1
